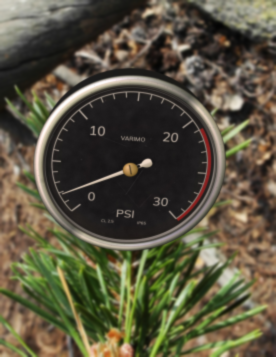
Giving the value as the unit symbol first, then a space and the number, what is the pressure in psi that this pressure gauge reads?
psi 2
